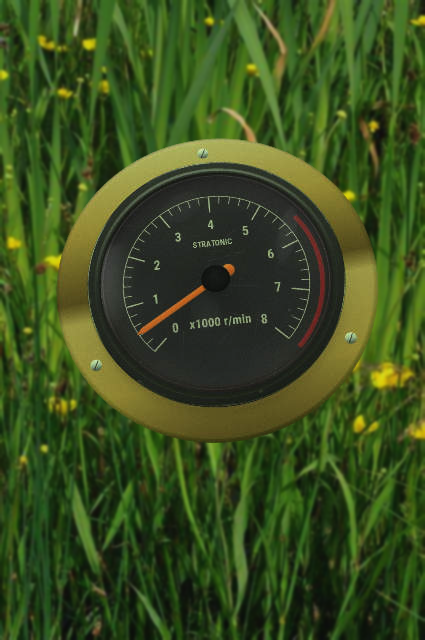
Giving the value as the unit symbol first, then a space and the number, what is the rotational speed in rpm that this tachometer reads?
rpm 400
